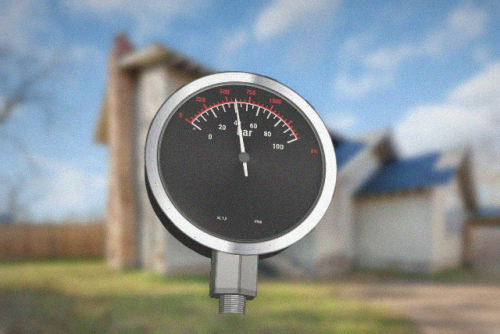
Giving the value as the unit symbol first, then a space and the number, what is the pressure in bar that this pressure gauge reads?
bar 40
